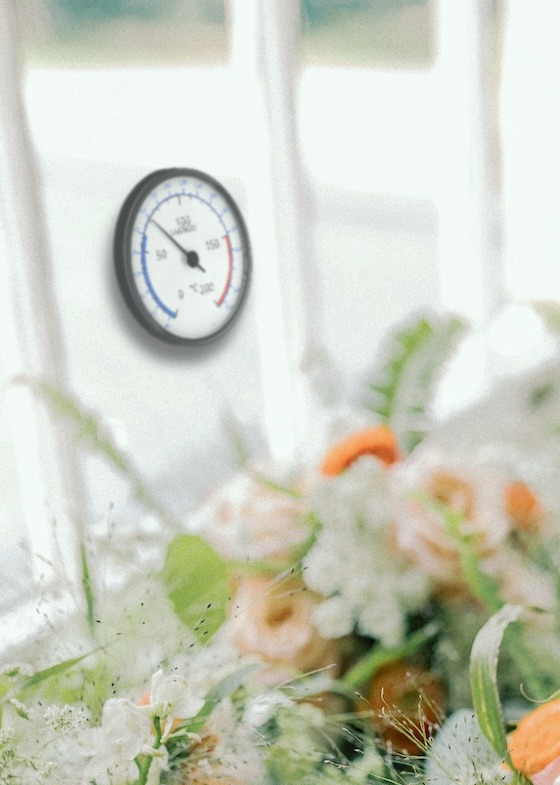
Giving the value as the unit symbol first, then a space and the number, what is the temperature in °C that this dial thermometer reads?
°C 70
